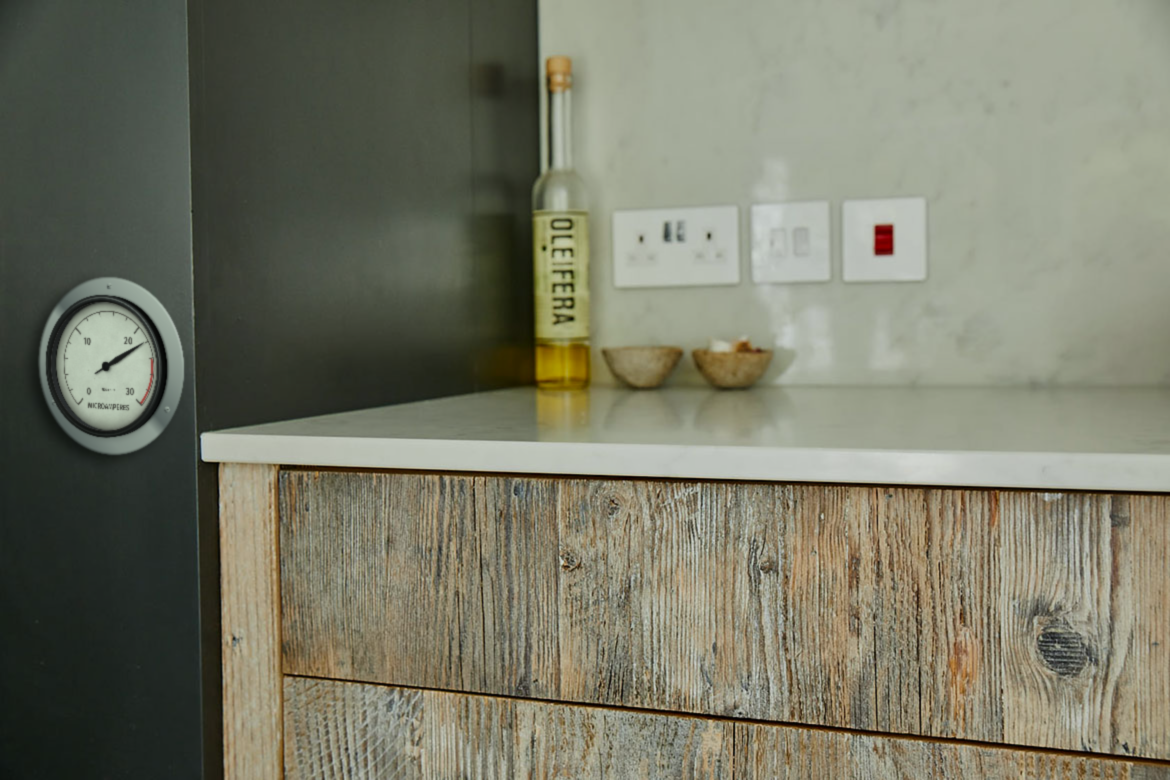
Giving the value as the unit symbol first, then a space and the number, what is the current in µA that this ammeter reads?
µA 22
